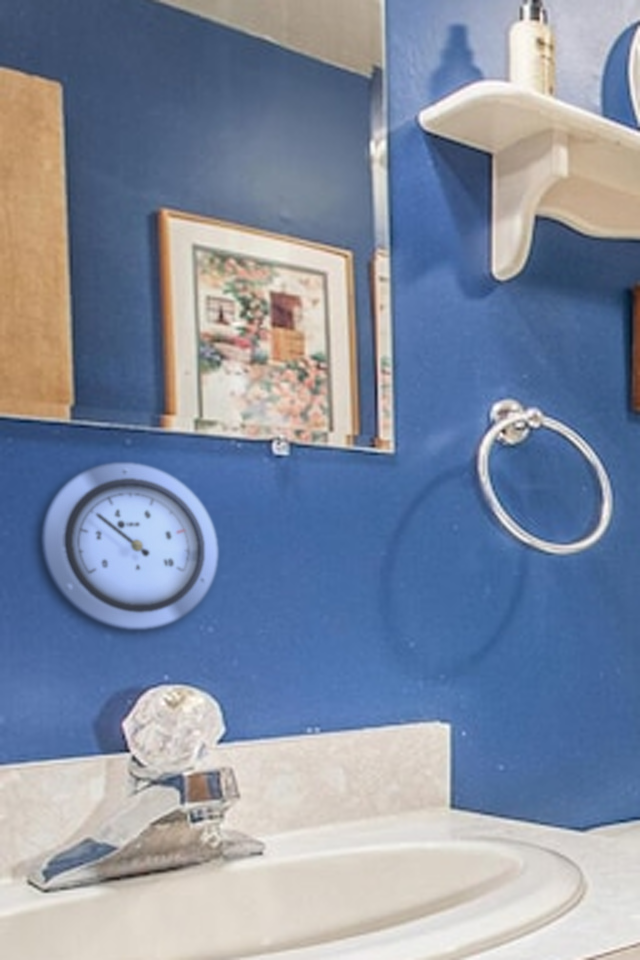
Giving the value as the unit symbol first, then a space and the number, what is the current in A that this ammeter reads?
A 3
